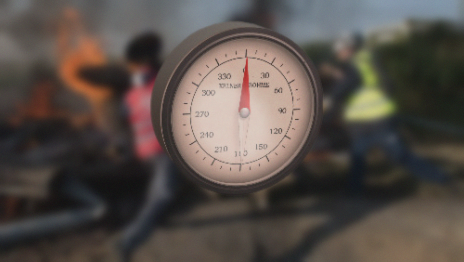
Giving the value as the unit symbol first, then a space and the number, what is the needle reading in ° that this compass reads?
° 0
